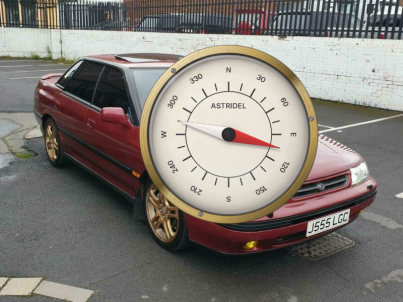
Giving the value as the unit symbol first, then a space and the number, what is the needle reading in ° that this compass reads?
° 105
